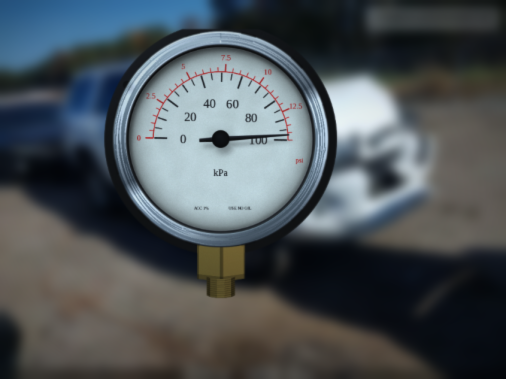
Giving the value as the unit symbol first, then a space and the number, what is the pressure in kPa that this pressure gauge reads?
kPa 97.5
